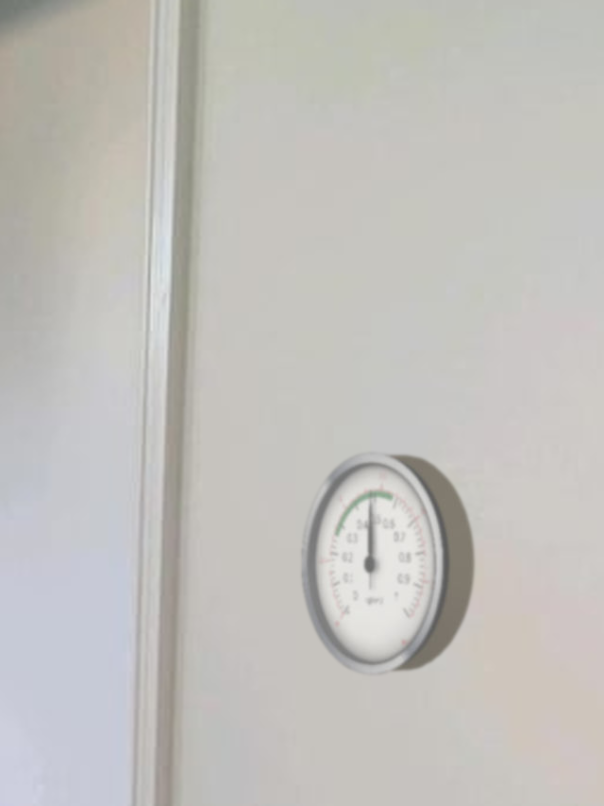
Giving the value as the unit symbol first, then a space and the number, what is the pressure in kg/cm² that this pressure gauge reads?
kg/cm² 0.5
